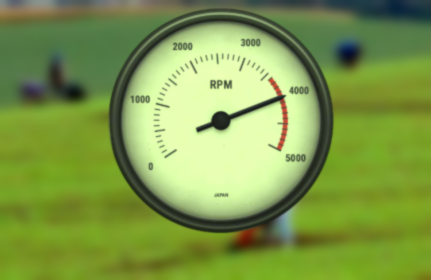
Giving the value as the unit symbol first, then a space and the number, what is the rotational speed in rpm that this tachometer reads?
rpm 4000
